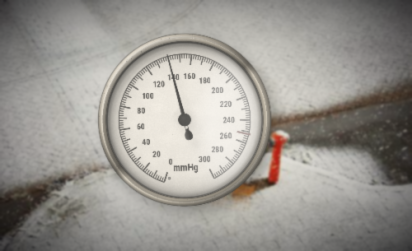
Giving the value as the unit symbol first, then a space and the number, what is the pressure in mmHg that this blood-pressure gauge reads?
mmHg 140
